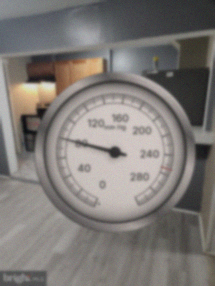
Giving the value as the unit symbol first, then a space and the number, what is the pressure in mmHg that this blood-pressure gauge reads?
mmHg 80
